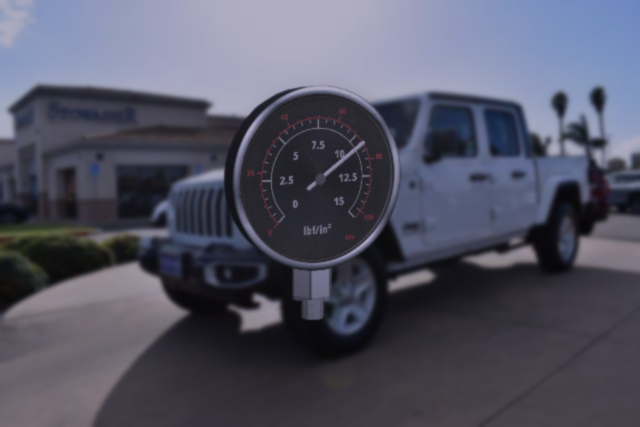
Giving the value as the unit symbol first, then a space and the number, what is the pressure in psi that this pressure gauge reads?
psi 10.5
